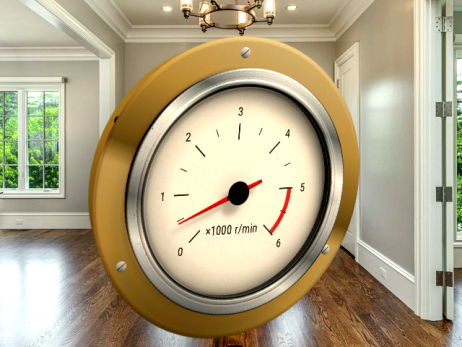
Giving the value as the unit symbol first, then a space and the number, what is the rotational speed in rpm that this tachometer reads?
rpm 500
